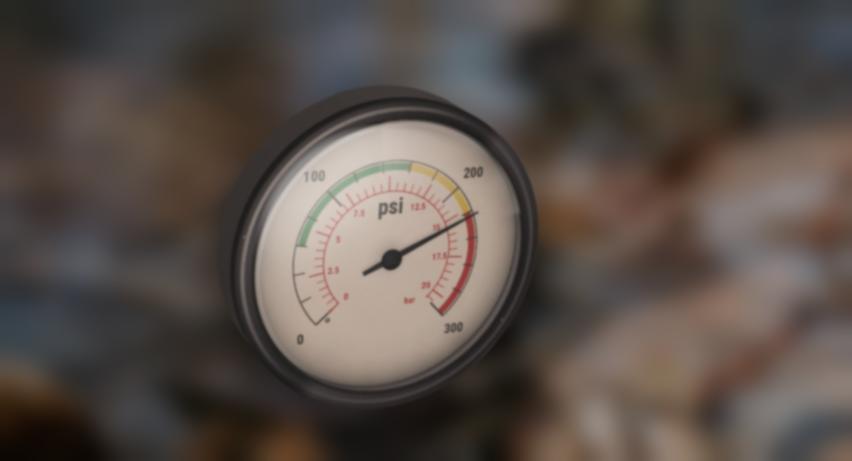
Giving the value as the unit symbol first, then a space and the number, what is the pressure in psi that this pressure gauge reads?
psi 220
